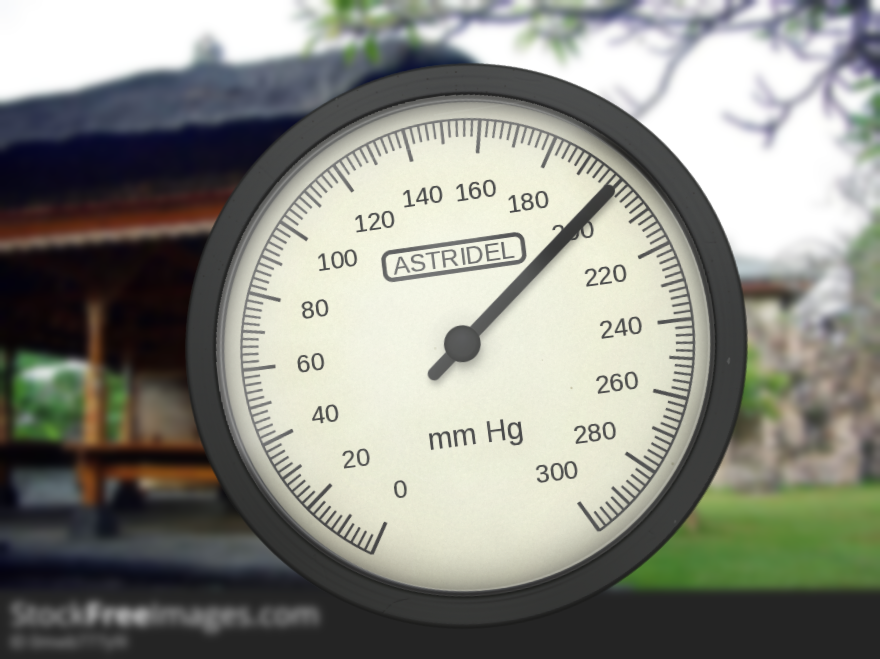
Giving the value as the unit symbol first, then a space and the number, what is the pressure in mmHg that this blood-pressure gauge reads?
mmHg 200
